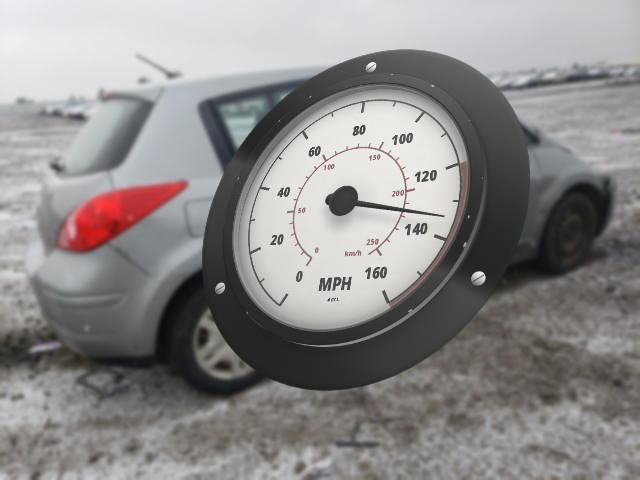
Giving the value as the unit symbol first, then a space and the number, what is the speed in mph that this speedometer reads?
mph 135
